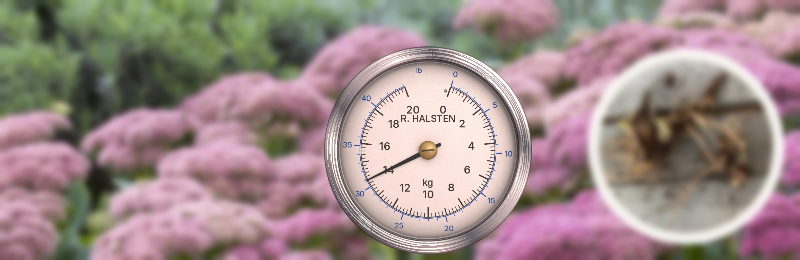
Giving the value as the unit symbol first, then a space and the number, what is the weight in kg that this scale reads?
kg 14
